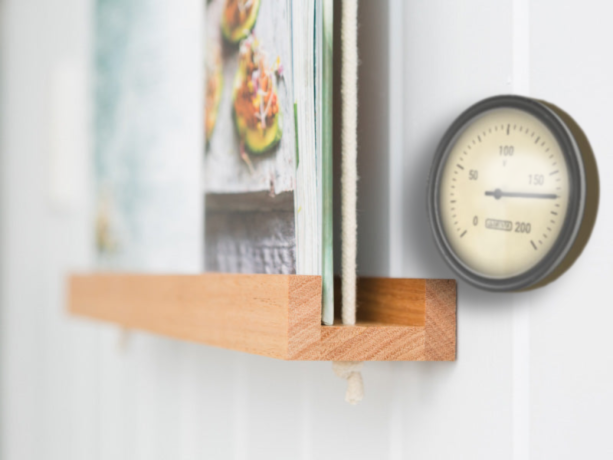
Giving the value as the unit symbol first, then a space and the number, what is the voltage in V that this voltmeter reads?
V 165
